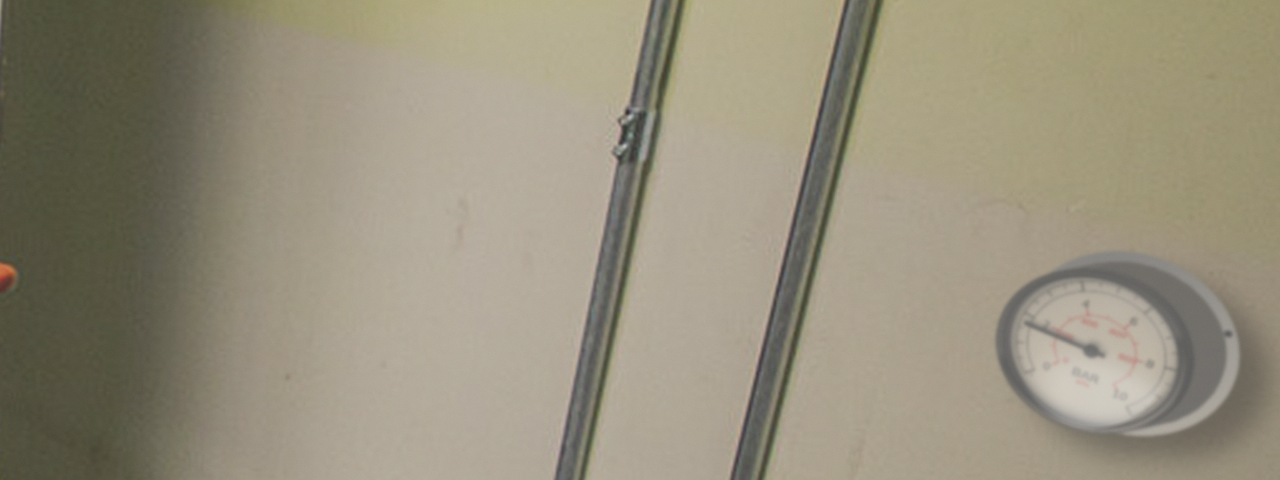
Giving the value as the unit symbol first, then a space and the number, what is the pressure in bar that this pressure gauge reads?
bar 1.75
